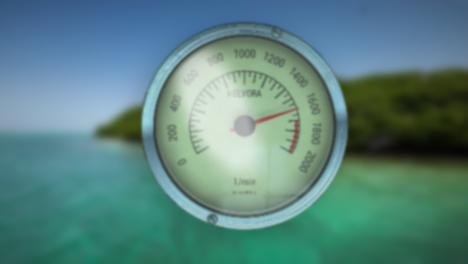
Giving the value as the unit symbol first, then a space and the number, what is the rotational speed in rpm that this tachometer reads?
rpm 1600
